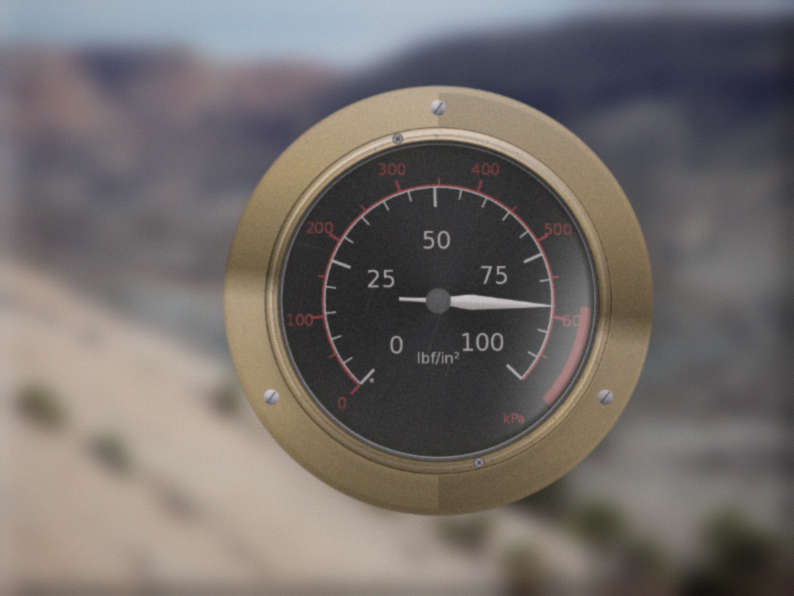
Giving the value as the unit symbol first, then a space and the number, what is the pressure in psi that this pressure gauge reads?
psi 85
